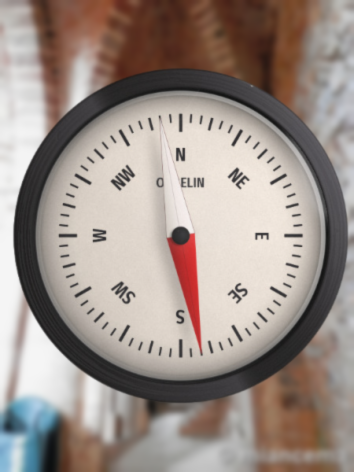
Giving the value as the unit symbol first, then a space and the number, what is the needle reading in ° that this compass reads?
° 170
